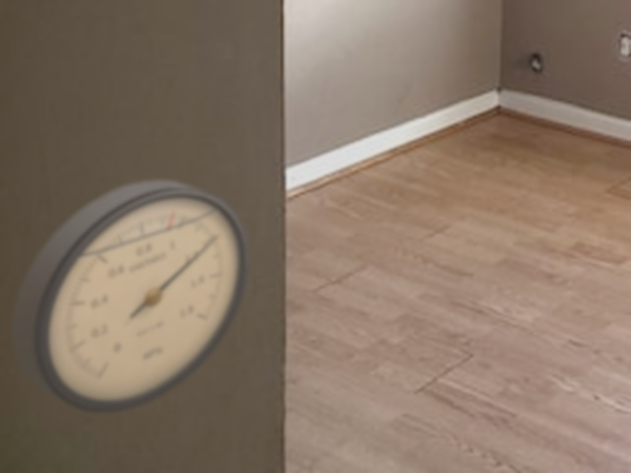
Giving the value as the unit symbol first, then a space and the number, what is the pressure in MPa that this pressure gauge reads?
MPa 1.2
